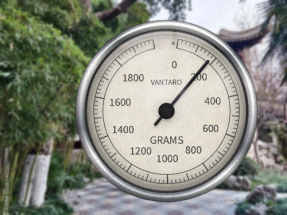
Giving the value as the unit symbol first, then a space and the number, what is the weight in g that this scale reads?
g 180
